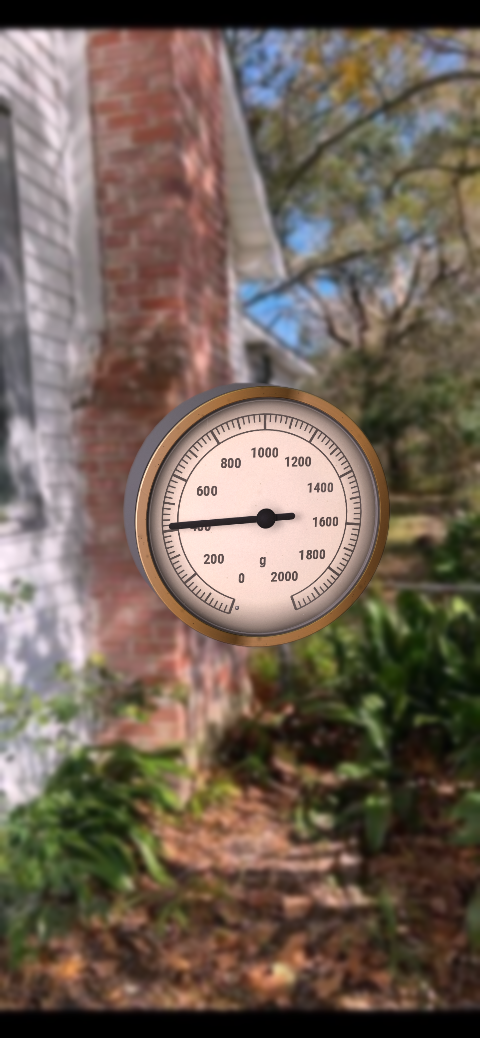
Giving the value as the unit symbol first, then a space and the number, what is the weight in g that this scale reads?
g 420
